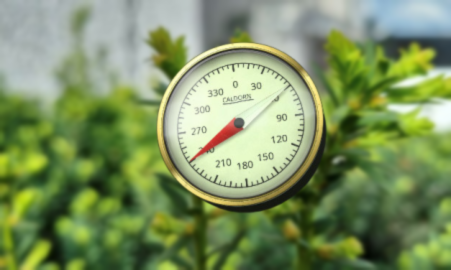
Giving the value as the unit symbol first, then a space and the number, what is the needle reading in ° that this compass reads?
° 240
